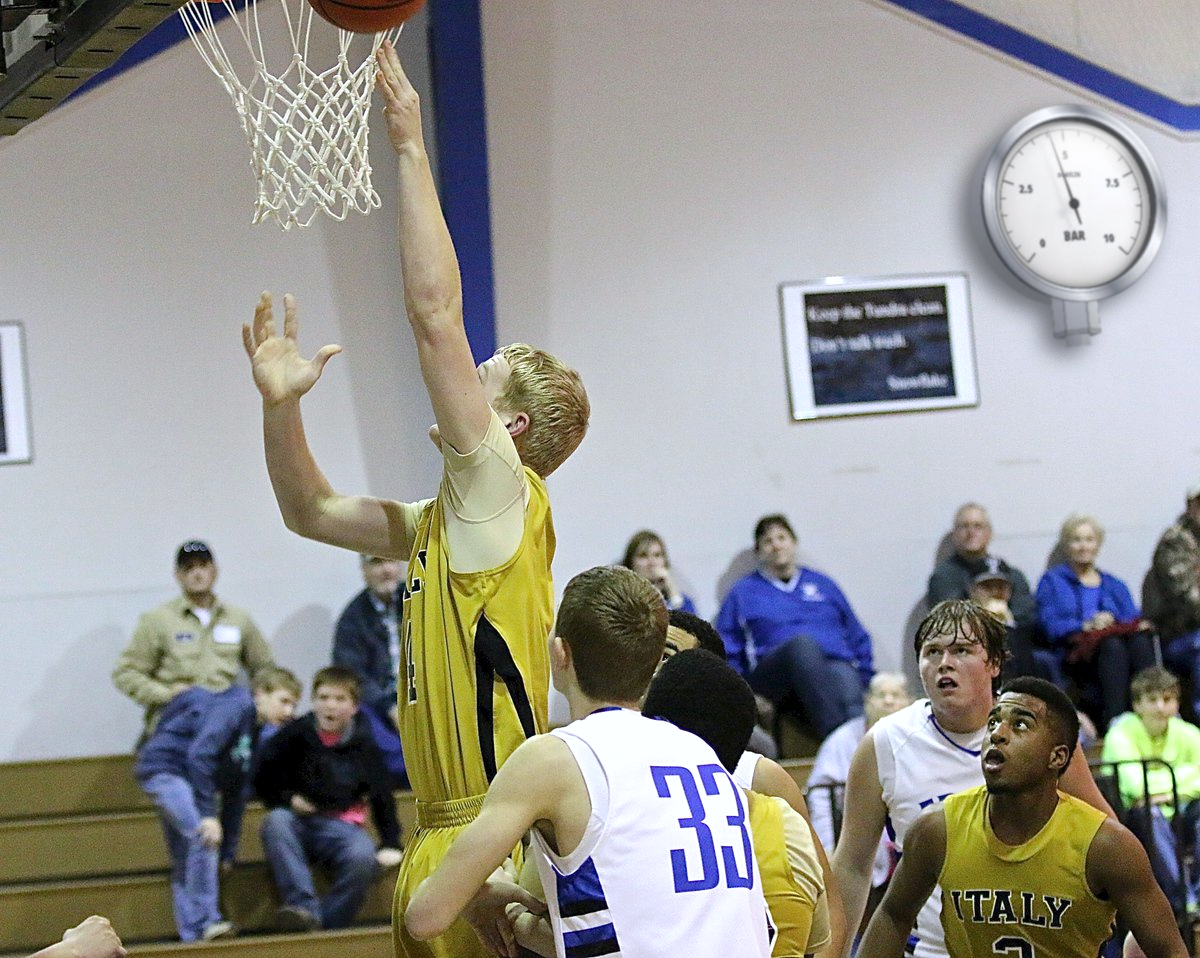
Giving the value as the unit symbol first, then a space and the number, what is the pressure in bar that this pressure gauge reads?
bar 4.5
